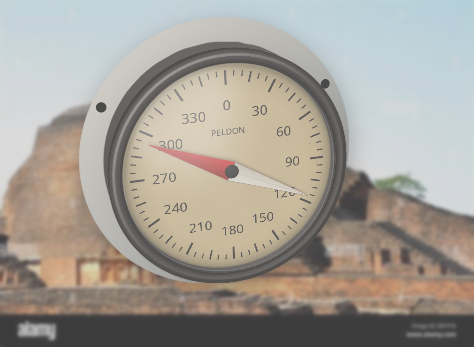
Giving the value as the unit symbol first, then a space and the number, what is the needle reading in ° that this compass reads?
° 295
